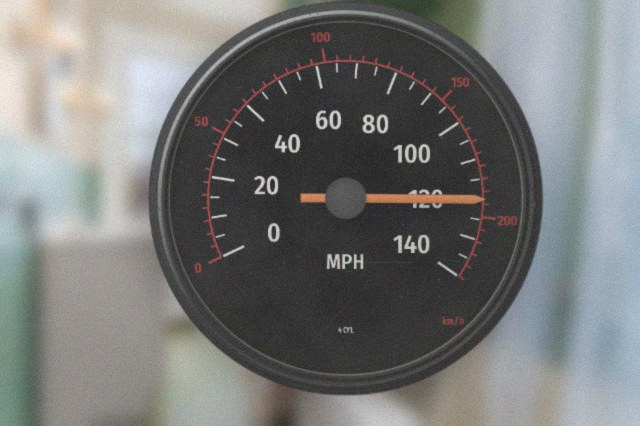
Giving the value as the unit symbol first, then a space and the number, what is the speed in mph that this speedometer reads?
mph 120
